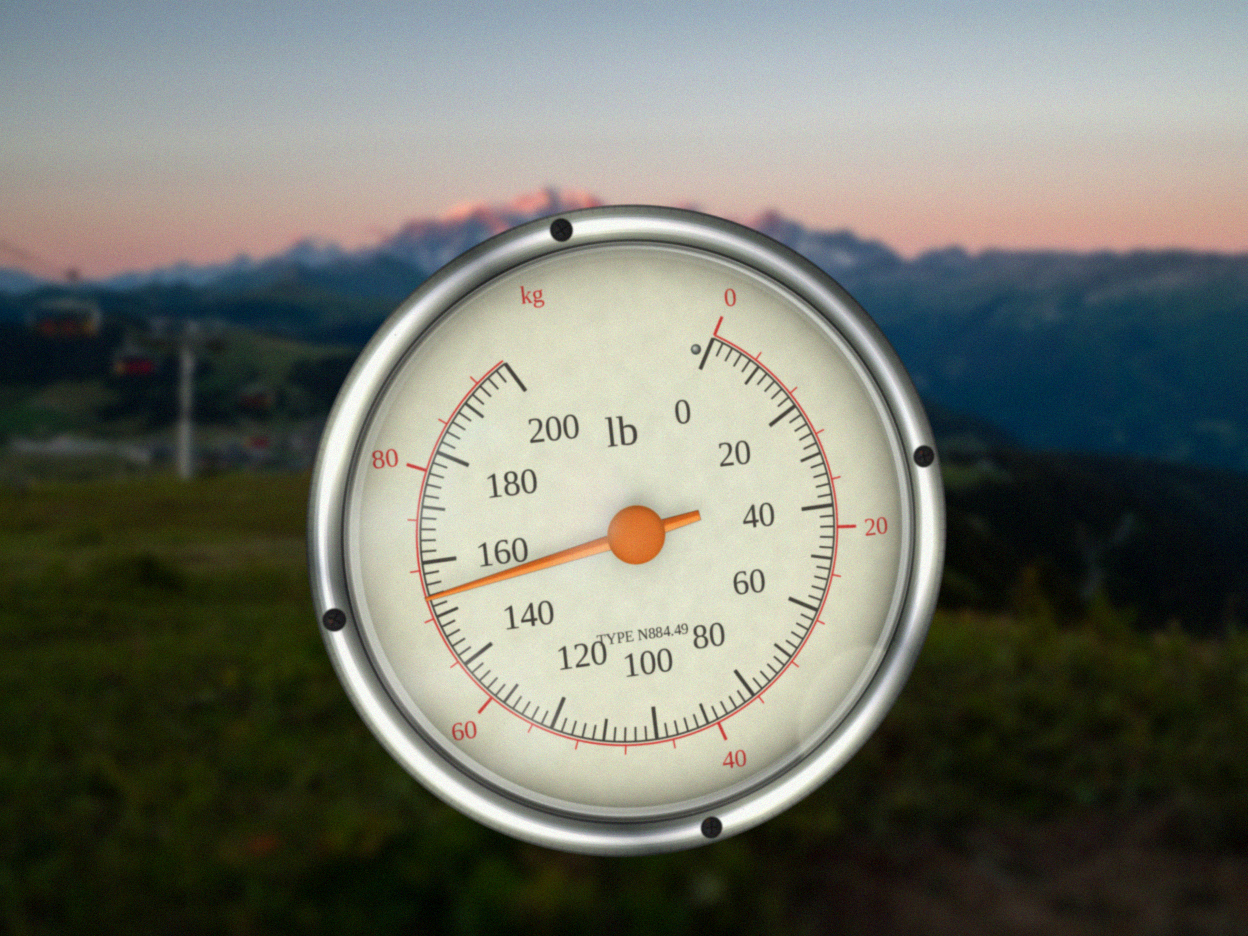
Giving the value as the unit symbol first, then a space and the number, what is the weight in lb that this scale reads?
lb 154
